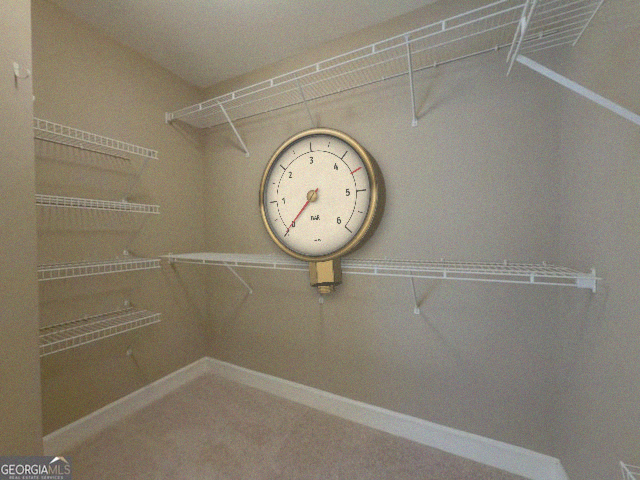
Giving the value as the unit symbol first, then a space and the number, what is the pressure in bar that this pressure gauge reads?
bar 0
